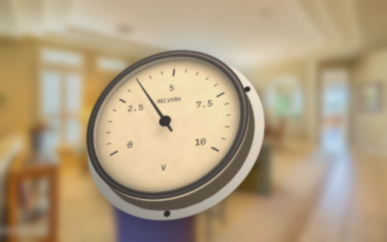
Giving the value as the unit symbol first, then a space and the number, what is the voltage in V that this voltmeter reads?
V 3.5
